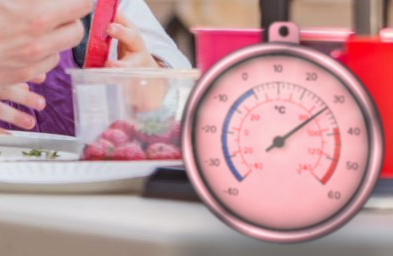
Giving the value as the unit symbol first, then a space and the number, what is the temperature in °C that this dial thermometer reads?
°C 30
